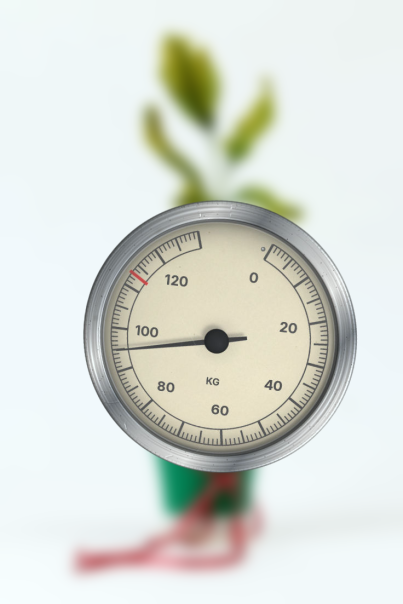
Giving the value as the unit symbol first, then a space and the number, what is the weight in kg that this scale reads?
kg 95
